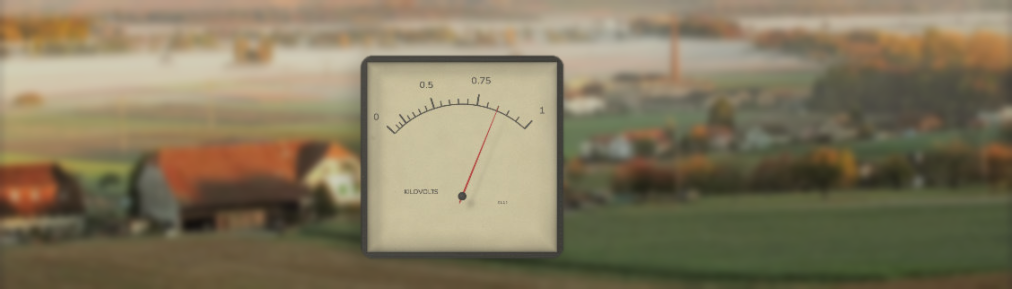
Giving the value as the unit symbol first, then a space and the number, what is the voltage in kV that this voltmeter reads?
kV 0.85
